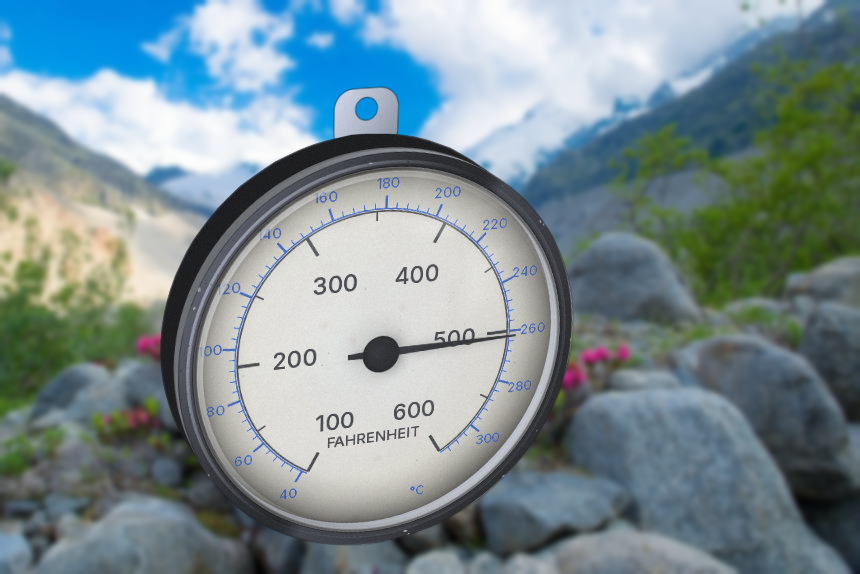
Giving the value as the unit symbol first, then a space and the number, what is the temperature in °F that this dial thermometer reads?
°F 500
